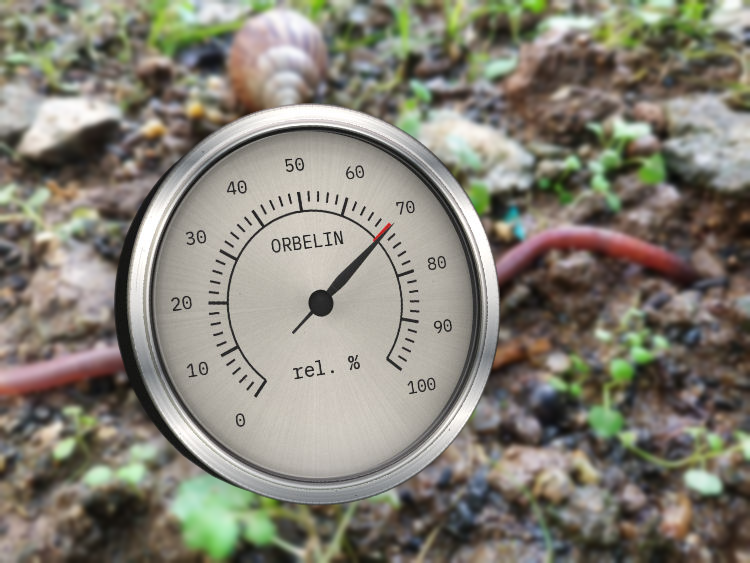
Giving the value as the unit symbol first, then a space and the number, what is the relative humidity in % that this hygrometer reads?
% 70
